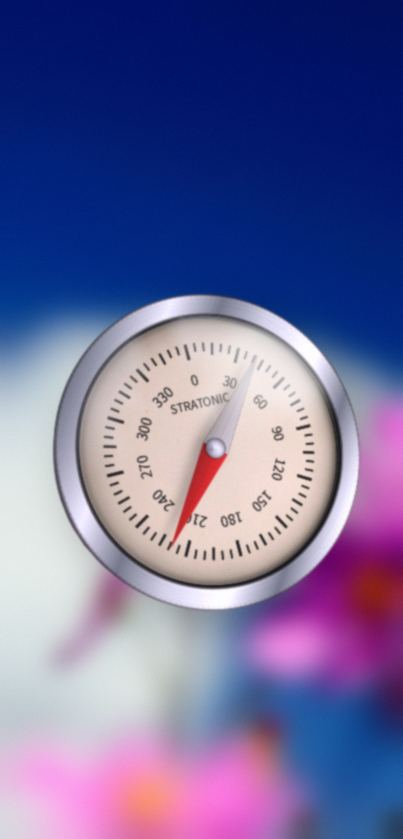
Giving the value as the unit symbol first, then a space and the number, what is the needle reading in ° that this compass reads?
° 220
